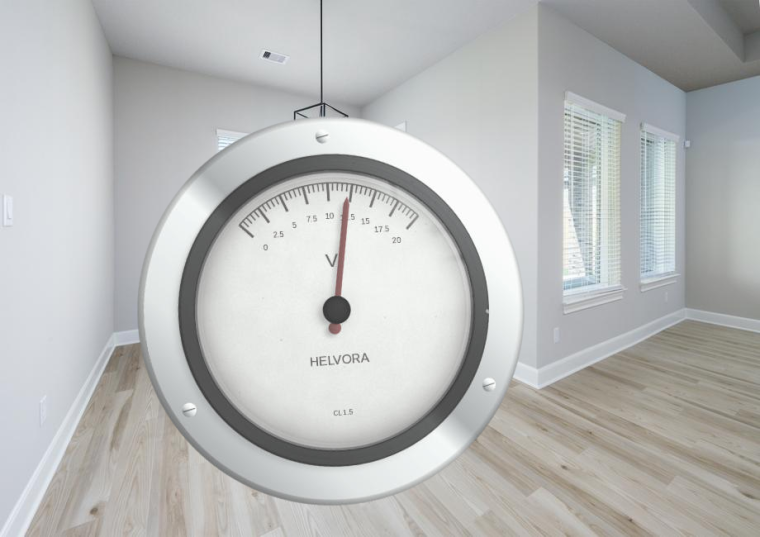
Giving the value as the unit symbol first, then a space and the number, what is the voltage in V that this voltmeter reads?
V 12
